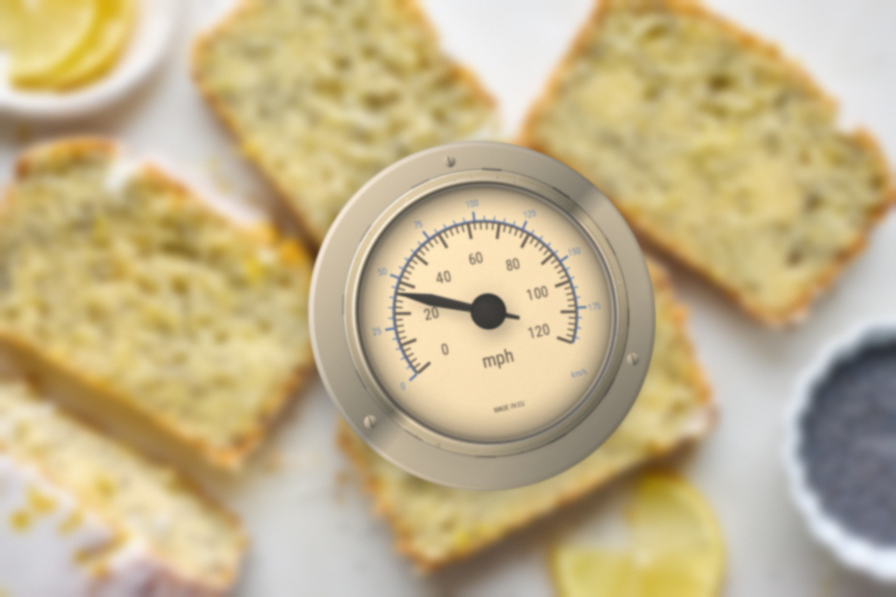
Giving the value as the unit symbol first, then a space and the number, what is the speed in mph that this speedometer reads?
mph 26
